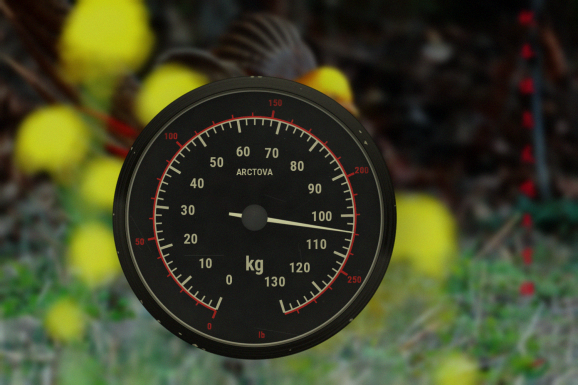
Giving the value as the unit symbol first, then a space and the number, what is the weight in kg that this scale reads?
kg 104
